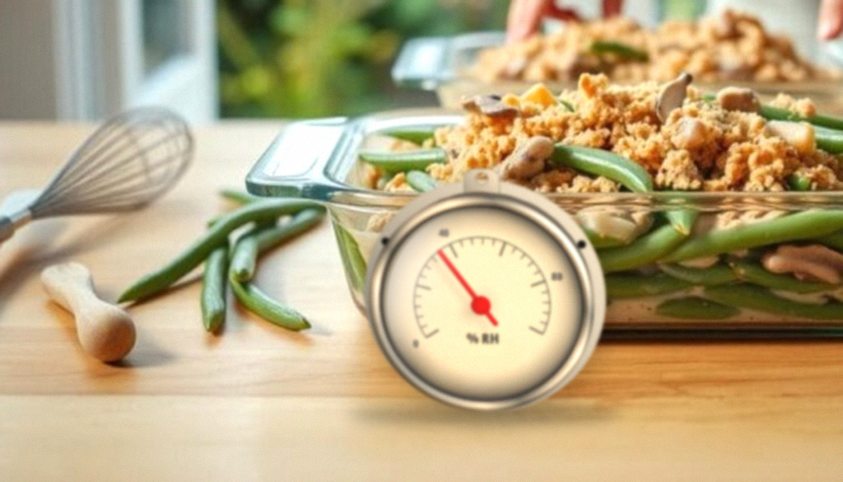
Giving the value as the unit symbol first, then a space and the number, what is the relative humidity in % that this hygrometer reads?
% 36
